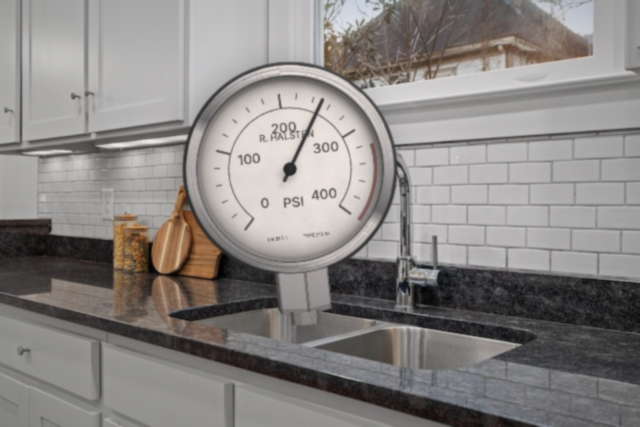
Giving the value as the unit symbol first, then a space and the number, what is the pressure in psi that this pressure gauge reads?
psi 250
